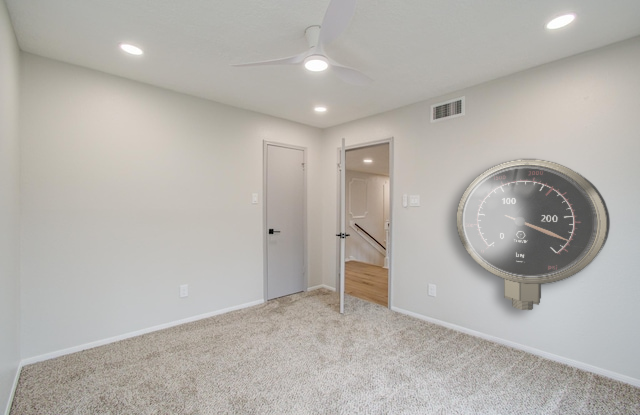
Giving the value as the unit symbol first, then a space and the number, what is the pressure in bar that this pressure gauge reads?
bar 230
